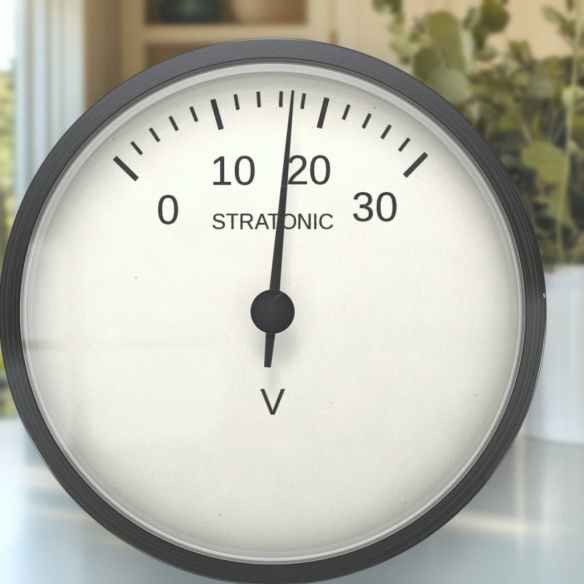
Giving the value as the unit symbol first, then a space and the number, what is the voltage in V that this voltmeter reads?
V 17
